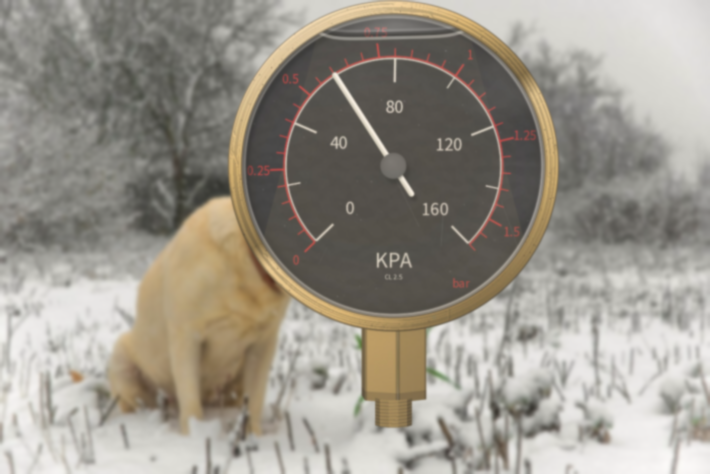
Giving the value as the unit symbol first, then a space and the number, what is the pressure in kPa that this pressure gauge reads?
kPa 60
